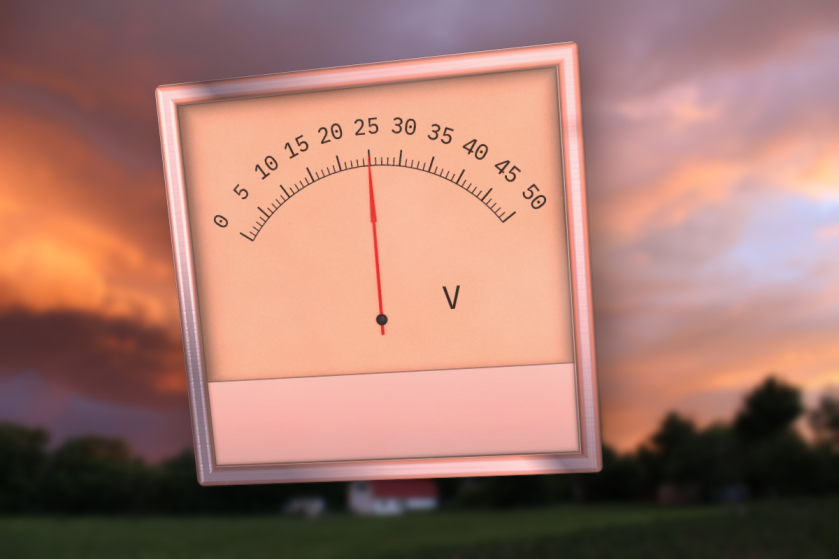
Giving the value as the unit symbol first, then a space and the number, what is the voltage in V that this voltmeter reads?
V 25
